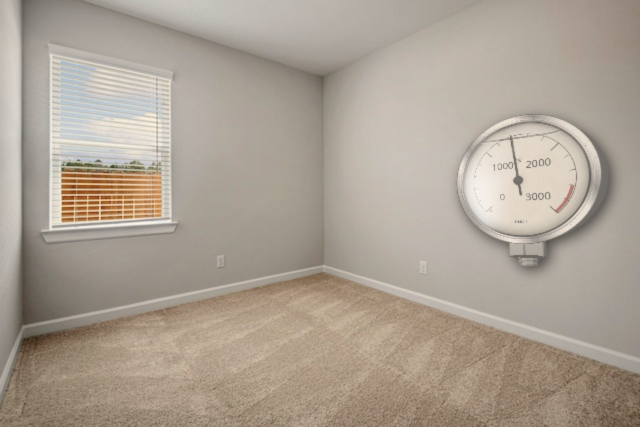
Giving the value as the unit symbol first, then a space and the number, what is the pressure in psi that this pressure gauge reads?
psi 1400
